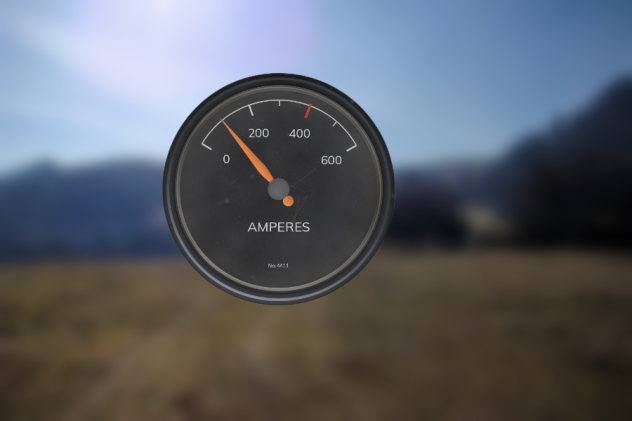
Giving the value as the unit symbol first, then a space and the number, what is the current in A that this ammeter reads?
A 100
